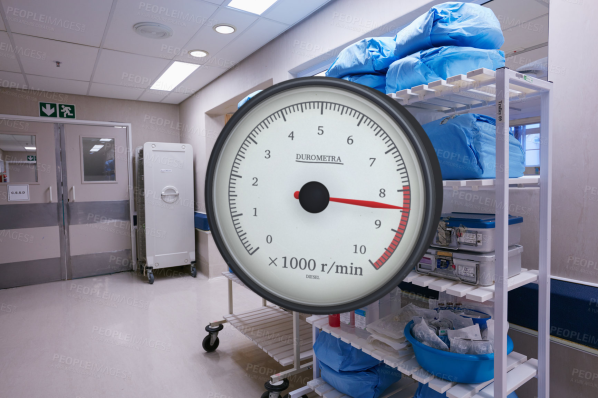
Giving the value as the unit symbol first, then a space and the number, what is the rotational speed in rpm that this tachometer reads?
rpm 8400
